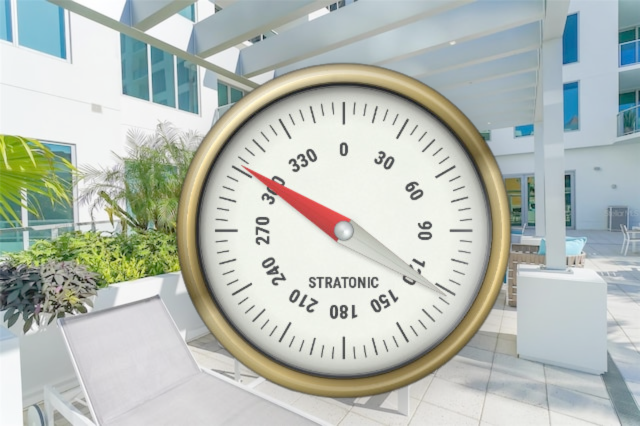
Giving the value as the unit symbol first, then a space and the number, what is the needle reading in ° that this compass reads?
° 302.5
